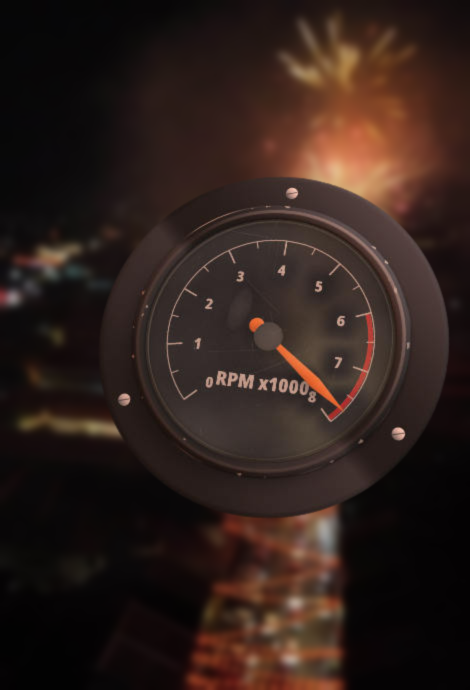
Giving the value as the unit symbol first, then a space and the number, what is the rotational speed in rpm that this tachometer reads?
rpm 7750
